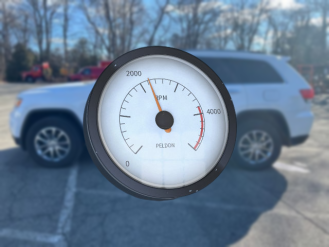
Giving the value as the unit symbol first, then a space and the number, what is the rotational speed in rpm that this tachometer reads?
rpm 2200
